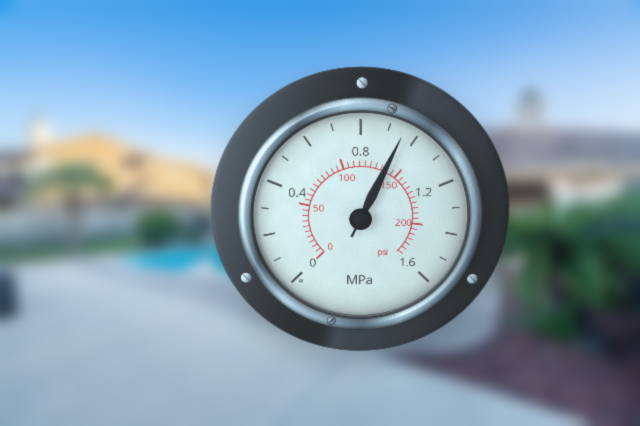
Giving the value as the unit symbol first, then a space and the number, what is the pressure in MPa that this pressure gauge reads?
MPa 0.95
